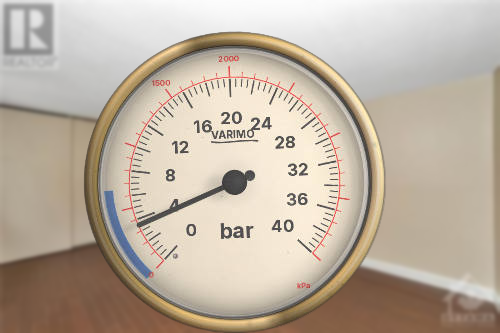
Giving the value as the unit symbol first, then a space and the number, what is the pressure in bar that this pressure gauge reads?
bar 3.5
